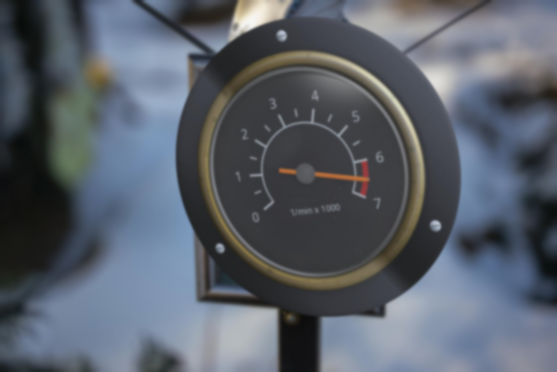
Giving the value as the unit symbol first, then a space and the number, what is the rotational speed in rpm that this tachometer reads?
rpm 6500
